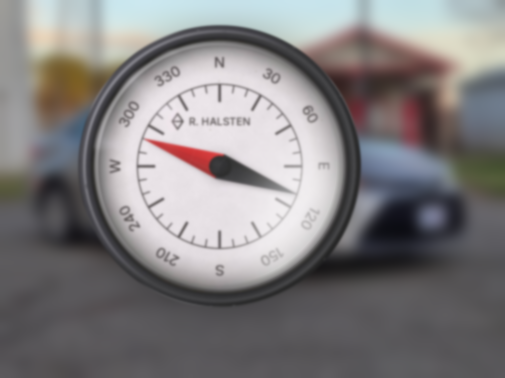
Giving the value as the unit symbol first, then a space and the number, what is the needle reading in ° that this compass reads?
° 290
